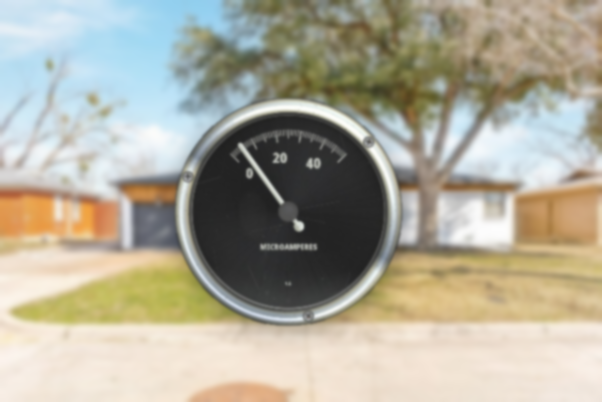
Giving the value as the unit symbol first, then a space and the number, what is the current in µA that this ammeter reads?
µA 5
